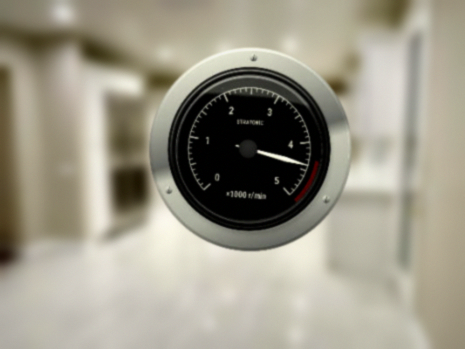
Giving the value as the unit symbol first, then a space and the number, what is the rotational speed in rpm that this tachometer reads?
rpm 4400
